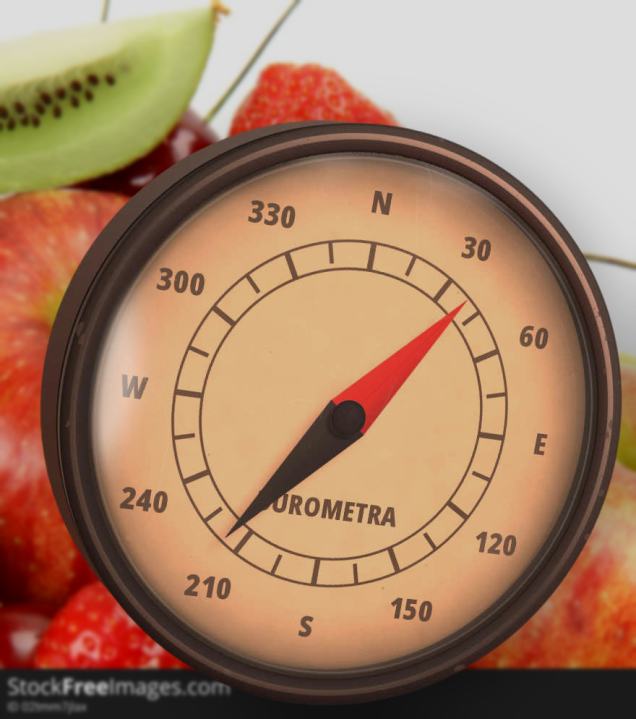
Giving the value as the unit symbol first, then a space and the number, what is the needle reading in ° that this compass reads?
° 37.5
